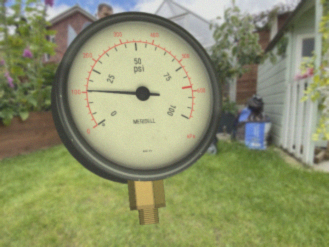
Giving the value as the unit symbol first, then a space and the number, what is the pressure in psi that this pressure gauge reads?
psi 15
